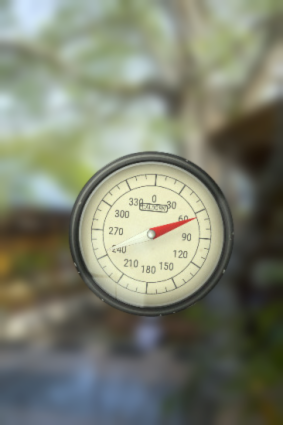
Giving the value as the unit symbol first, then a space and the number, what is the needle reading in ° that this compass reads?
° 65
